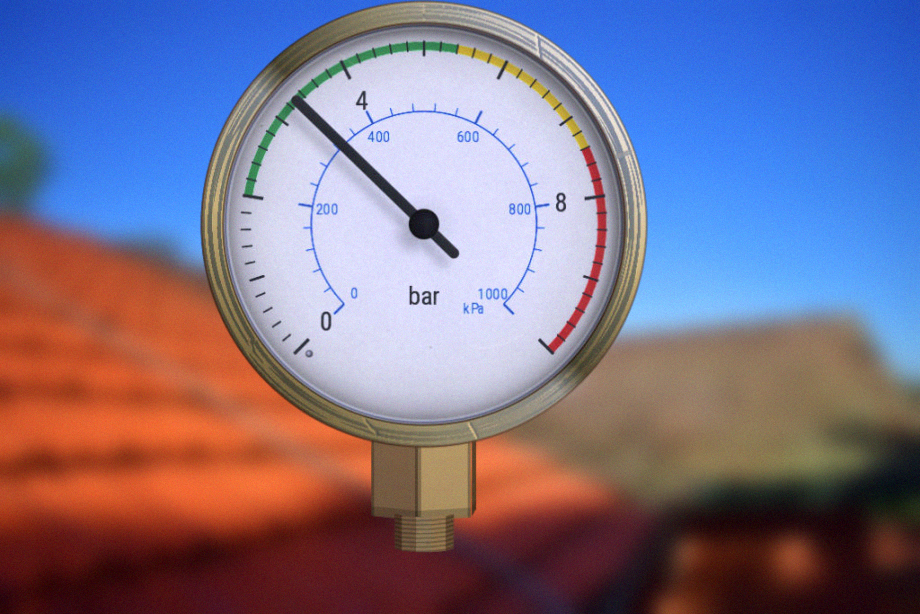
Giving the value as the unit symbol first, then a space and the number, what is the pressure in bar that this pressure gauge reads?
bar 3.3
